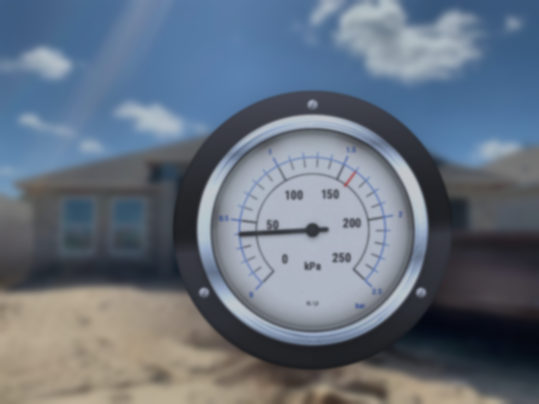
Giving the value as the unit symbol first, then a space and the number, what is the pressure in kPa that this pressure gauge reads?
kPa 40
